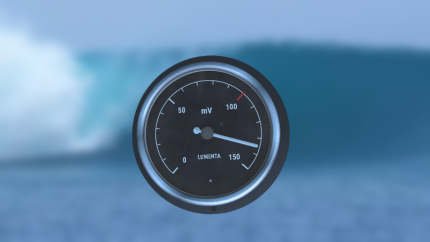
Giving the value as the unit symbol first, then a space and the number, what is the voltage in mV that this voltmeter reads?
mV 135
